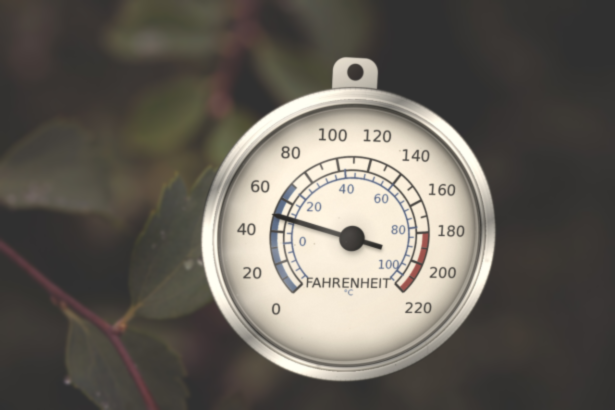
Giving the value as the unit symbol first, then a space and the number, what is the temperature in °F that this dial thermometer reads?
°F 50
